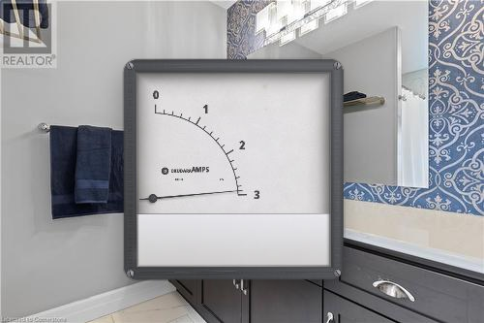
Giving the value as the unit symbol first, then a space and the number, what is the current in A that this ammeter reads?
A 2.9
